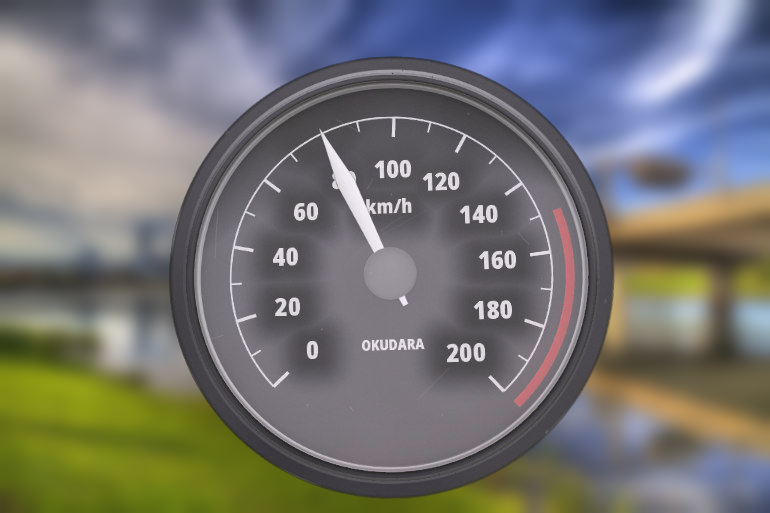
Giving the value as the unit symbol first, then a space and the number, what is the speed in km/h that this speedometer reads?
km/h 80
